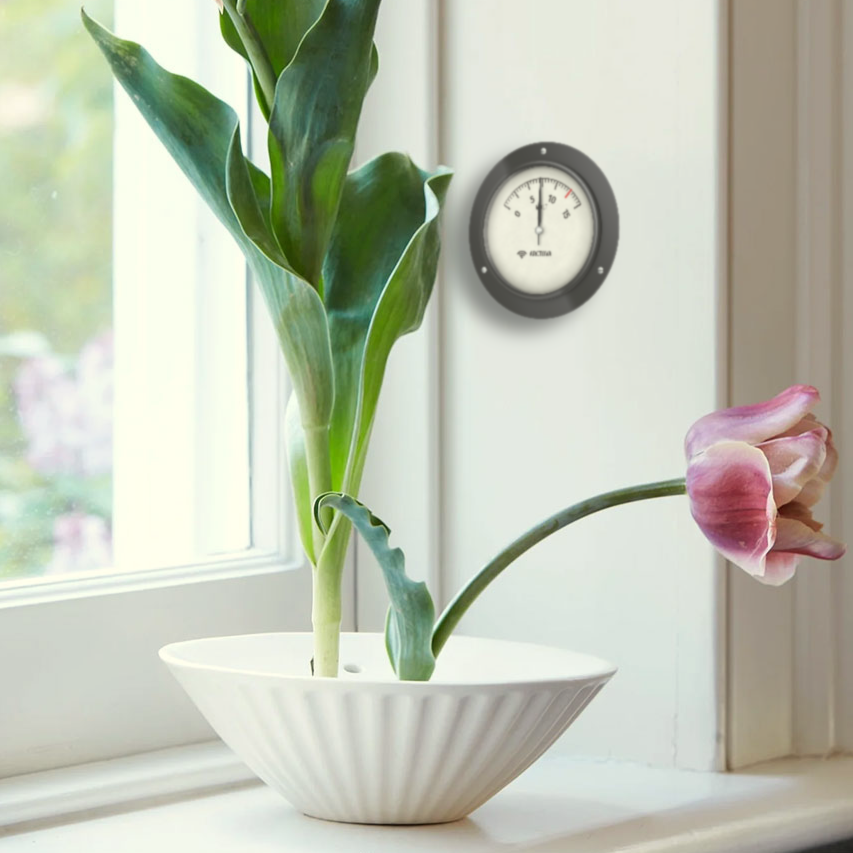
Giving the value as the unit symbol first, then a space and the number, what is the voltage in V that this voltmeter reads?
V 7.5
